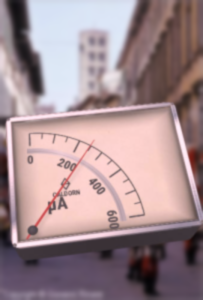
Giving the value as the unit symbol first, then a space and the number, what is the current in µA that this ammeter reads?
µA 250
